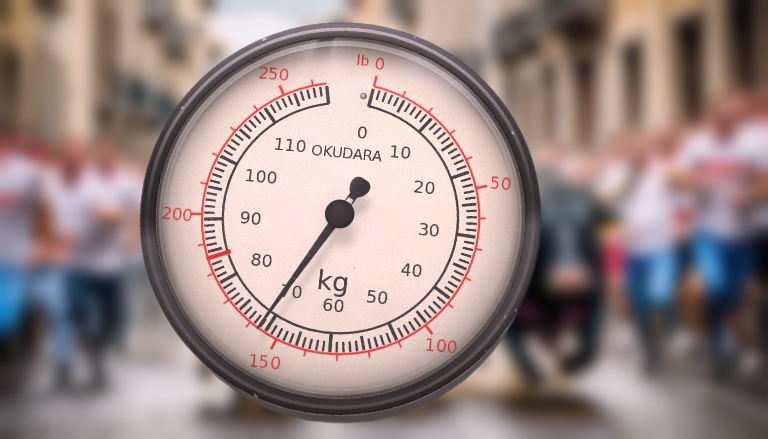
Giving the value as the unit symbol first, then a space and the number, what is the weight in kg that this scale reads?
kg 71
